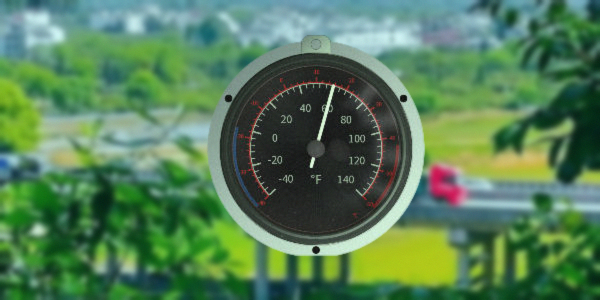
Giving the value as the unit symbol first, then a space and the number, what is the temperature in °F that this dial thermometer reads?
°F 60
